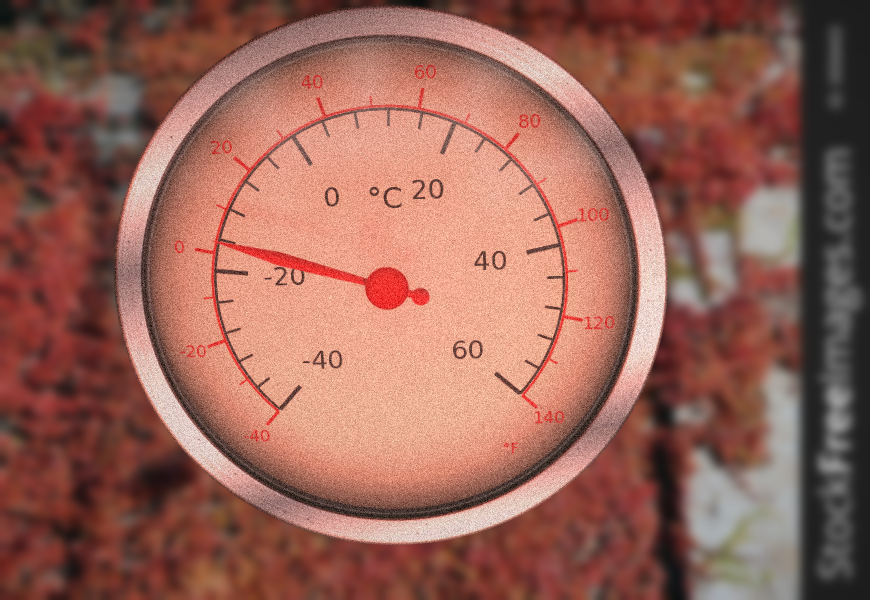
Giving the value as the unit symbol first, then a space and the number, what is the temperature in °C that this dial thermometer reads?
°C -16
